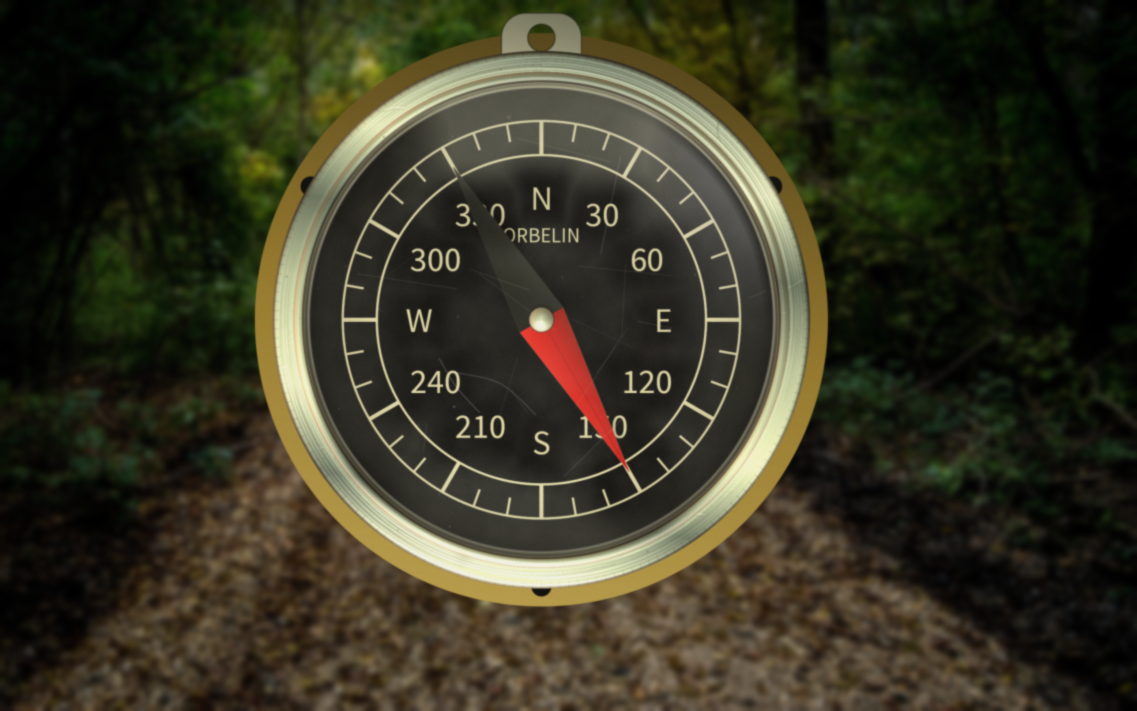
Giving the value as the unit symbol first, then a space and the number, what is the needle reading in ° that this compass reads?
° 150
